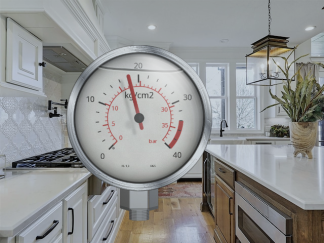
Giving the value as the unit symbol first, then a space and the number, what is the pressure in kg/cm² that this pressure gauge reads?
kg/cm² 18
